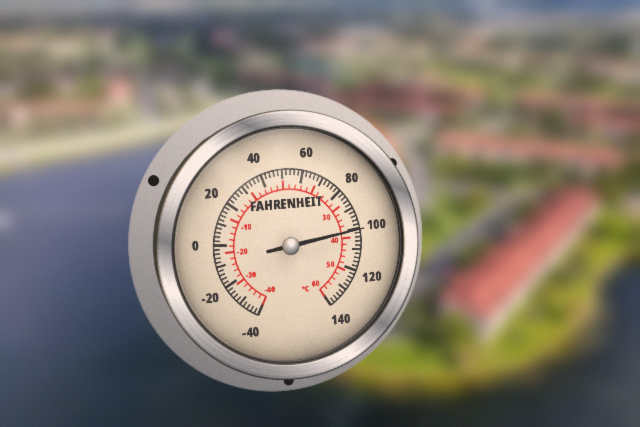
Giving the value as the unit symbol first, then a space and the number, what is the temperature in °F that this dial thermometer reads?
°F 100
